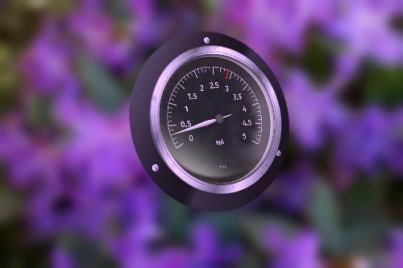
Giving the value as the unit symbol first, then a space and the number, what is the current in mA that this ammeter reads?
mA 0.3
